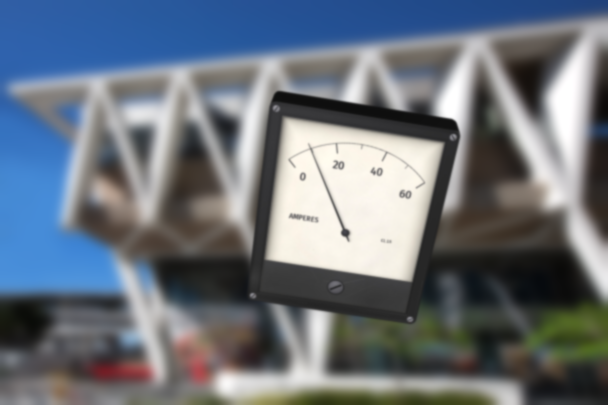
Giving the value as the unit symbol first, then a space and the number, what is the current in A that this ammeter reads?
A 10
